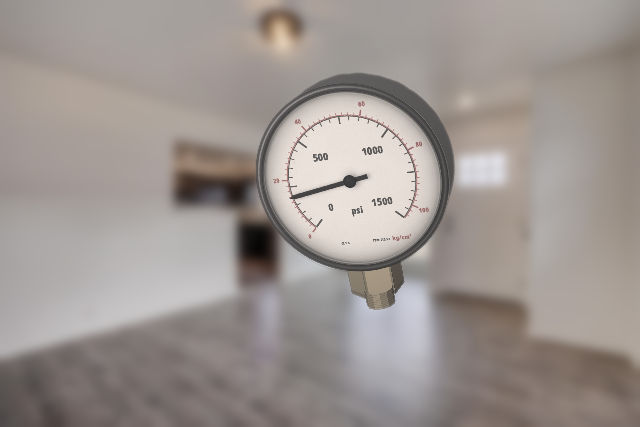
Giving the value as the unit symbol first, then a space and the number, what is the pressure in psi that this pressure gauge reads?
psi 200
